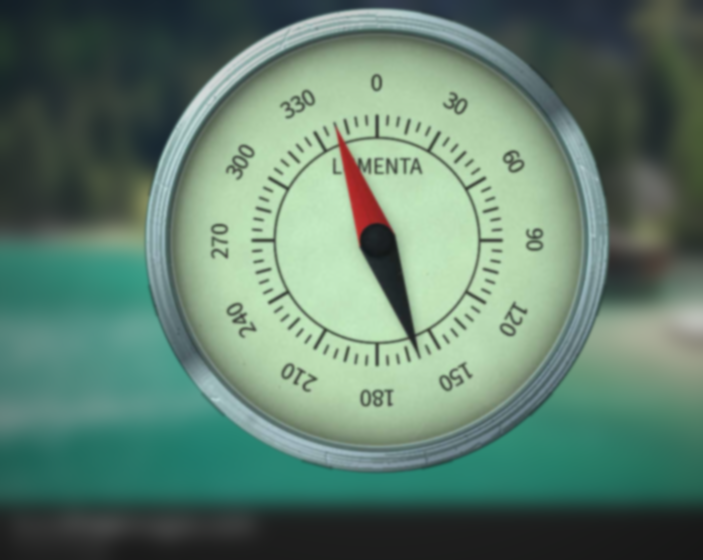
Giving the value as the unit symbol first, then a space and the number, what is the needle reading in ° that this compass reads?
° 340
